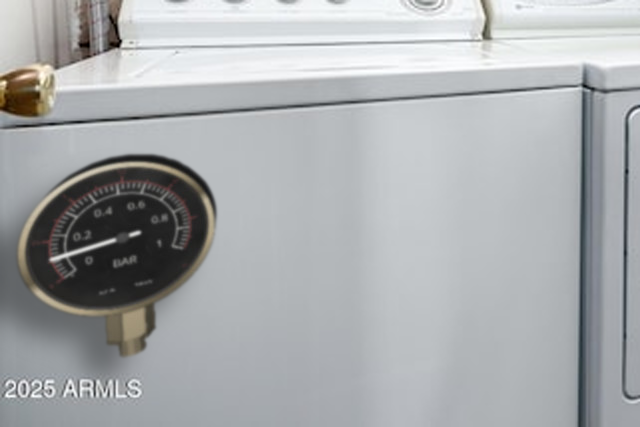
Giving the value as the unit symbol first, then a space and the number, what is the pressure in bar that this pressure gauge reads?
bar 0.1
